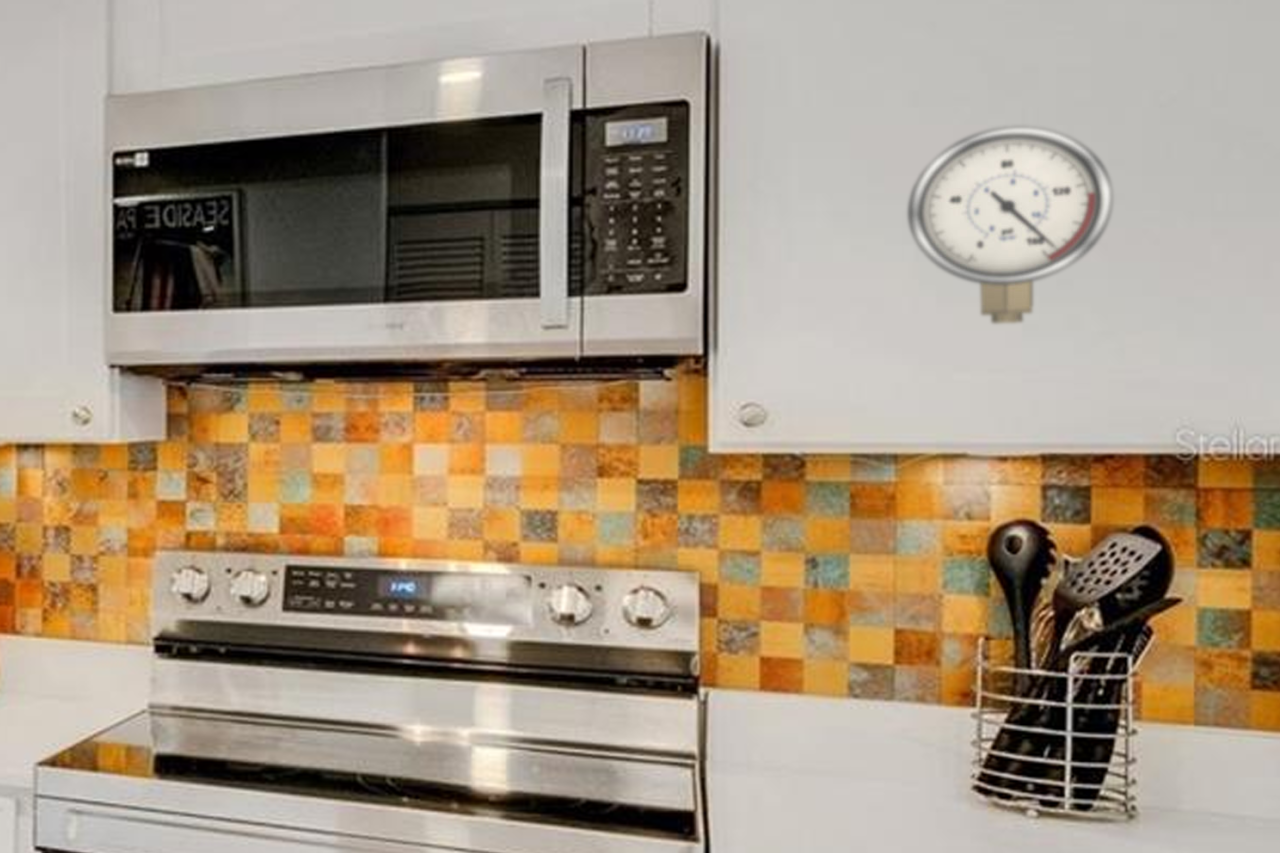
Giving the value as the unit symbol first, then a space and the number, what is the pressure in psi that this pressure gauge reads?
psi 155
